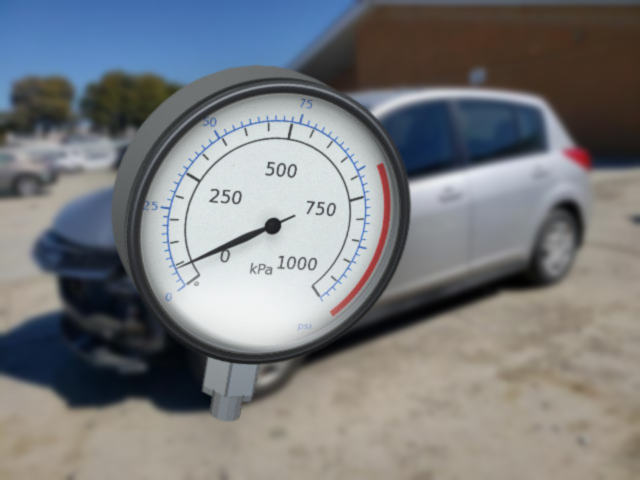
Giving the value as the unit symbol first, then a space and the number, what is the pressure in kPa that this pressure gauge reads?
kPa 50
